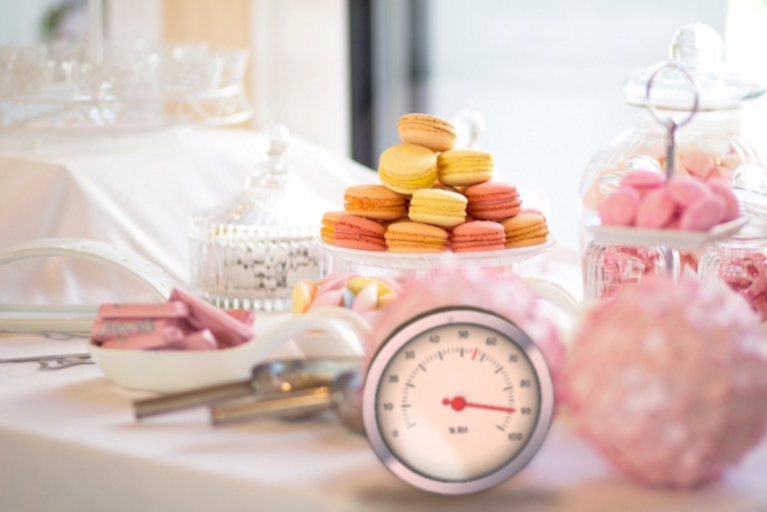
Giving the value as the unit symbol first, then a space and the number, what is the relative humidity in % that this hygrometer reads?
% 90
